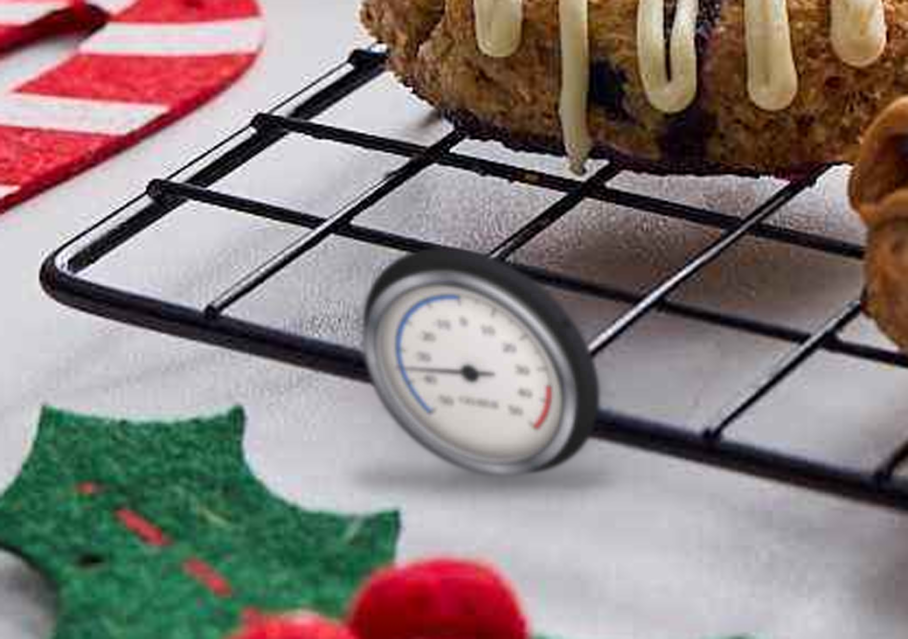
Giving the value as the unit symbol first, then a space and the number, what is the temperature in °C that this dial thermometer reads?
°C -35
